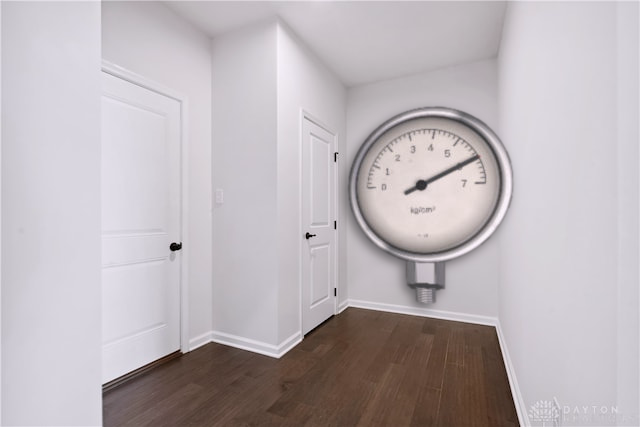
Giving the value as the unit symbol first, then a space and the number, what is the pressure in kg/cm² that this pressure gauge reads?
kg/cm² 6
